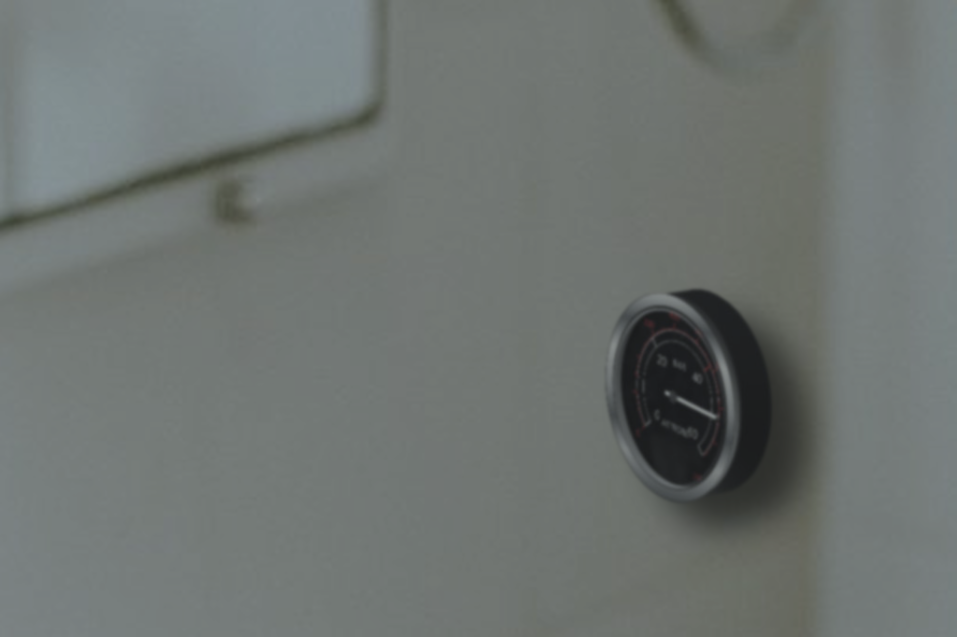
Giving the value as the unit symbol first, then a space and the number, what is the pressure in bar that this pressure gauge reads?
bar 50
